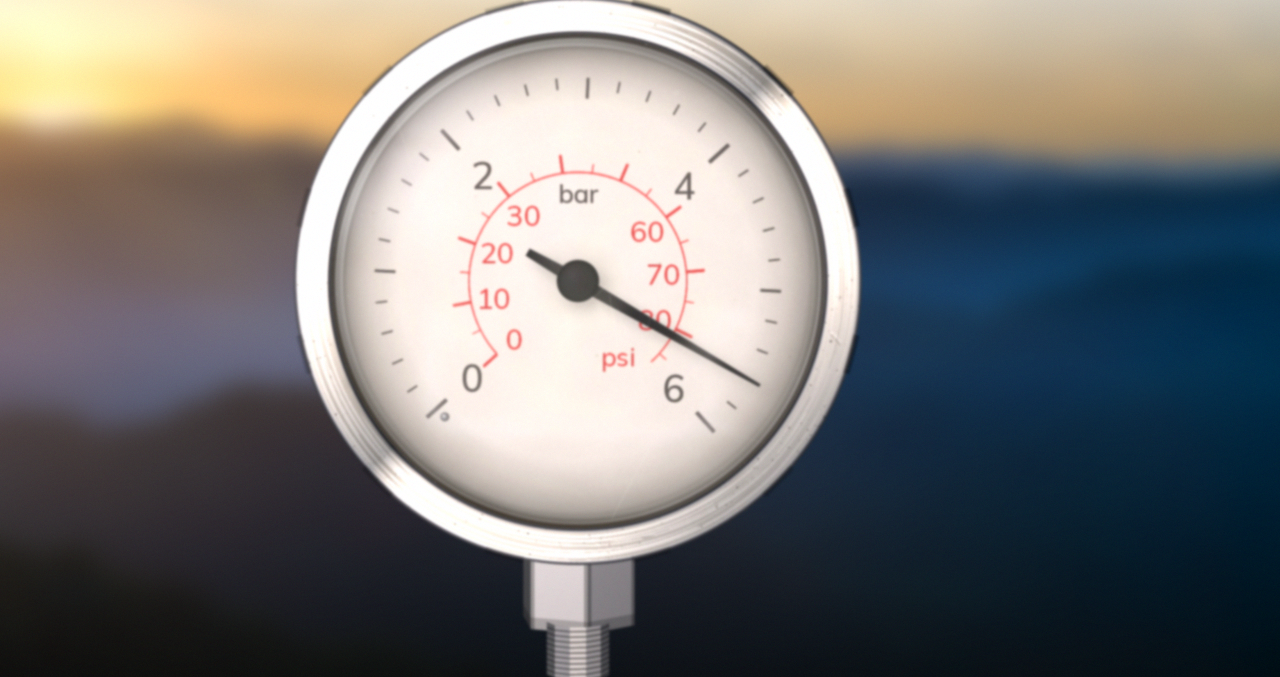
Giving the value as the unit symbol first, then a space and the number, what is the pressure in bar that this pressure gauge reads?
bar 5.6
